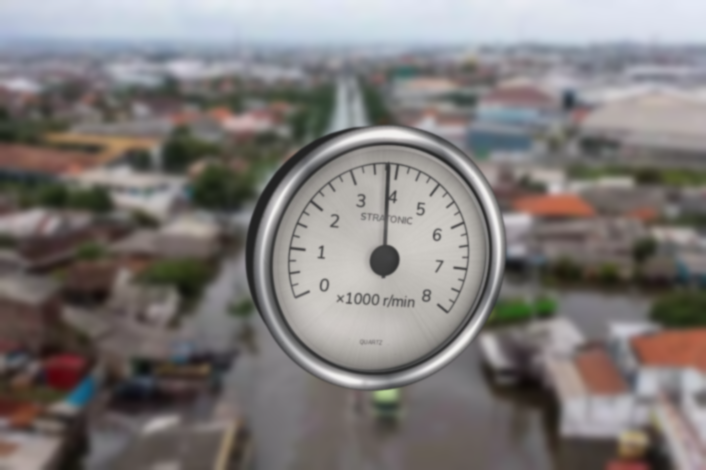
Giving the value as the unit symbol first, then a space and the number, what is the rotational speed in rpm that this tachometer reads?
rpm 3750
